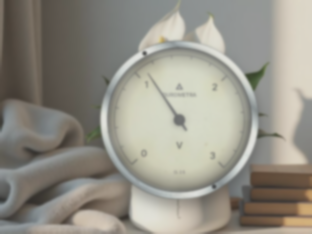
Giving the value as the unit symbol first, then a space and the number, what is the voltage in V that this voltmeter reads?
V 1.1
